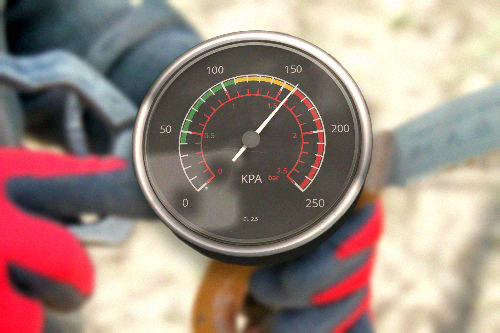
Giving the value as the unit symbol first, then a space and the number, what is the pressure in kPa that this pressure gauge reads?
kPa 160
